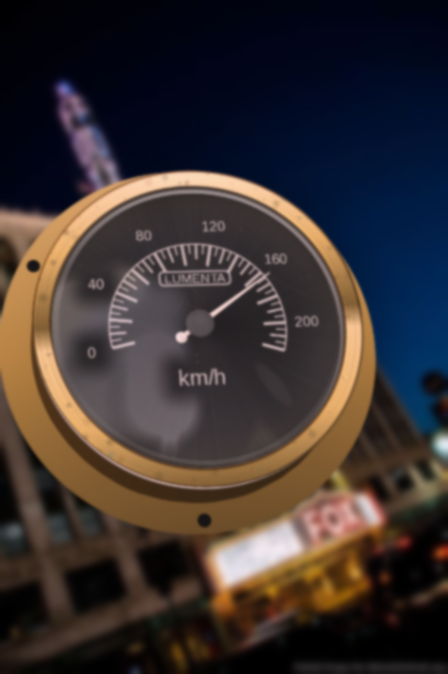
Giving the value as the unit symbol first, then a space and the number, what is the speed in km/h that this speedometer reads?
km/h 165
